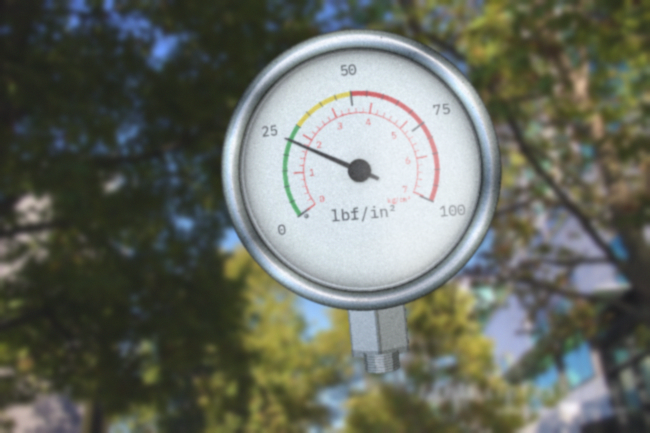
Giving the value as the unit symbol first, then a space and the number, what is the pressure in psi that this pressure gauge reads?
psi 25
